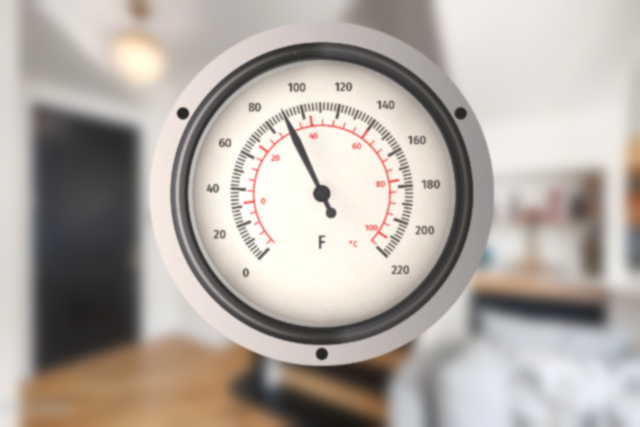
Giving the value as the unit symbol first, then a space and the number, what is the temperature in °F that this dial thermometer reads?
°F 90
